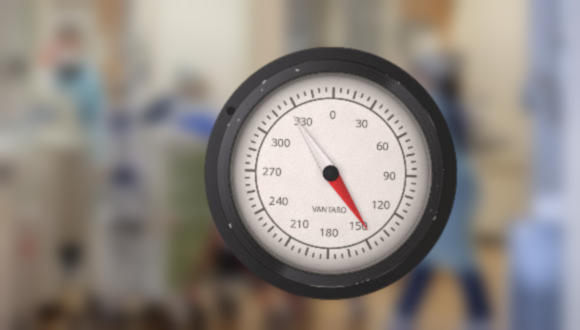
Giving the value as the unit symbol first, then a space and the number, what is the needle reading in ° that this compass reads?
° 145
